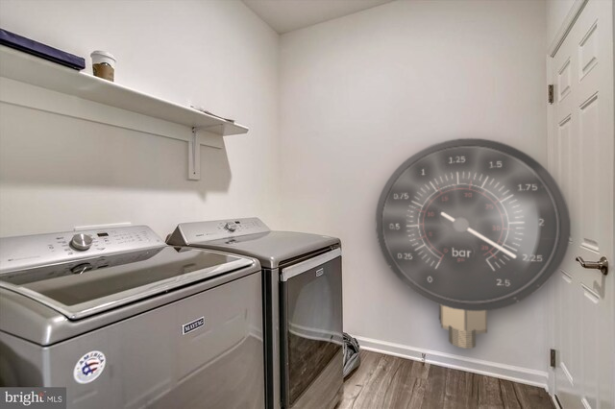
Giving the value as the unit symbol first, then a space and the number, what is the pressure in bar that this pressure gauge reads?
bar 2.3
